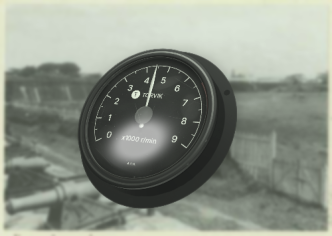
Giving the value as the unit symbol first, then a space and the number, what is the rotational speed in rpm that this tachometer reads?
rpm 4500
